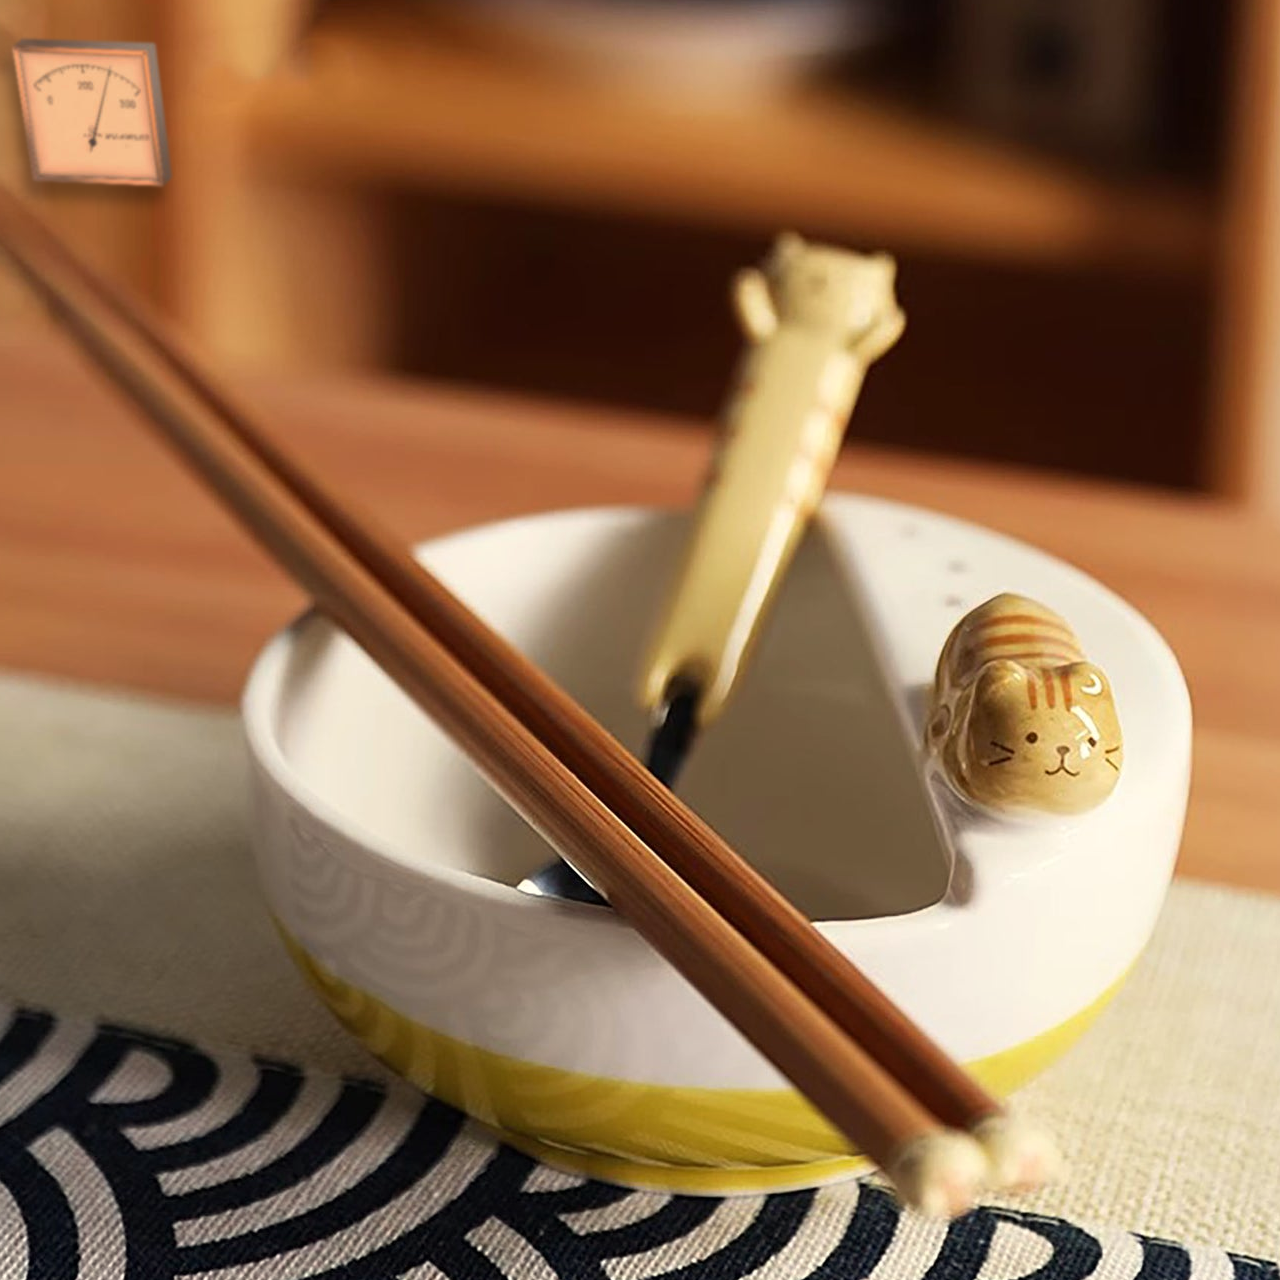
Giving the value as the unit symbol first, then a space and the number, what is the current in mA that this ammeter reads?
mA 250
